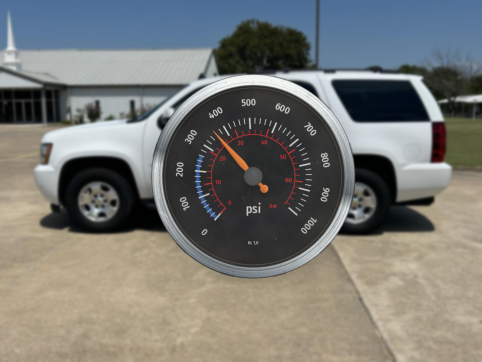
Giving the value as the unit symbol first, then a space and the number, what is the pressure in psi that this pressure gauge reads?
psi 360
